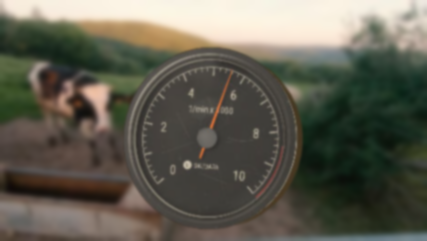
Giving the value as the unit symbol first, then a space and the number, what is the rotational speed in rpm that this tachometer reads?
rpm 5600
